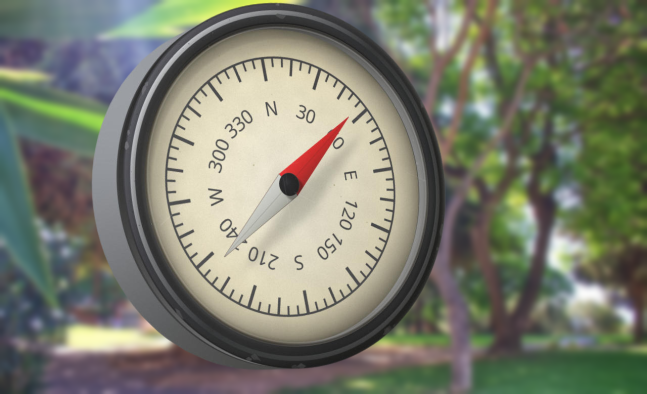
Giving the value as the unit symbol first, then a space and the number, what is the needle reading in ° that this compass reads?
° 55
